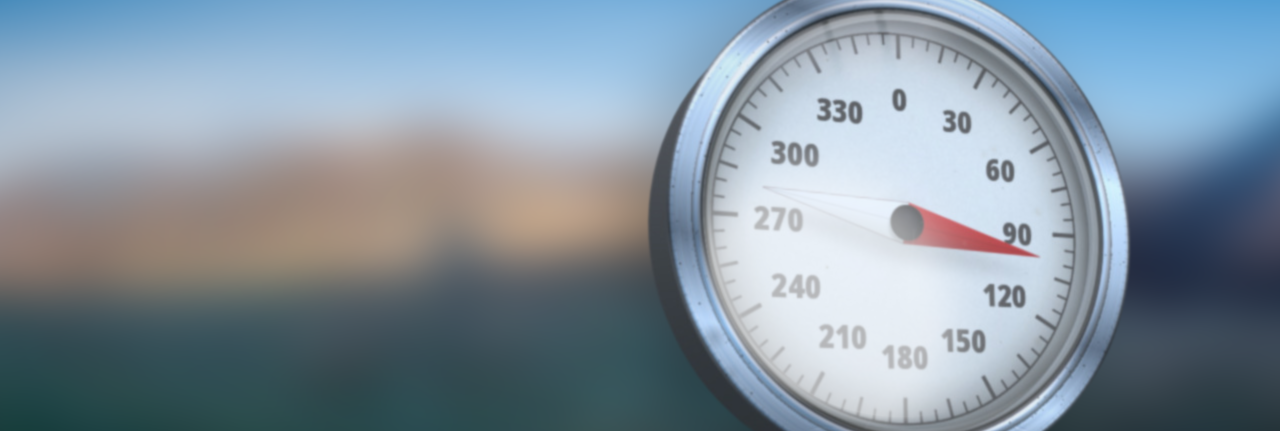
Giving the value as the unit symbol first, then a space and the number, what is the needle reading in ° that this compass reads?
° 100
